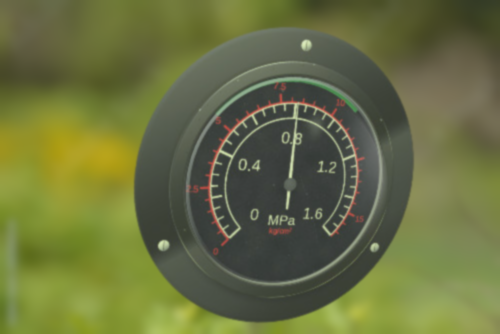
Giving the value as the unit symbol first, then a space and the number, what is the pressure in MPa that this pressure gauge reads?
MPa 0.8
